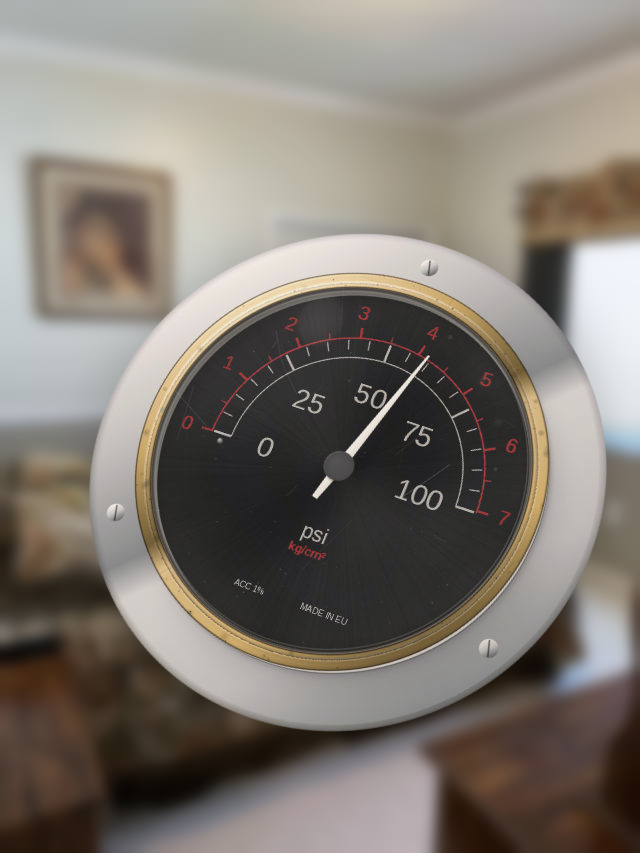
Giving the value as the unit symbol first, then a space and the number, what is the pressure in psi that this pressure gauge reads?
psi 60
